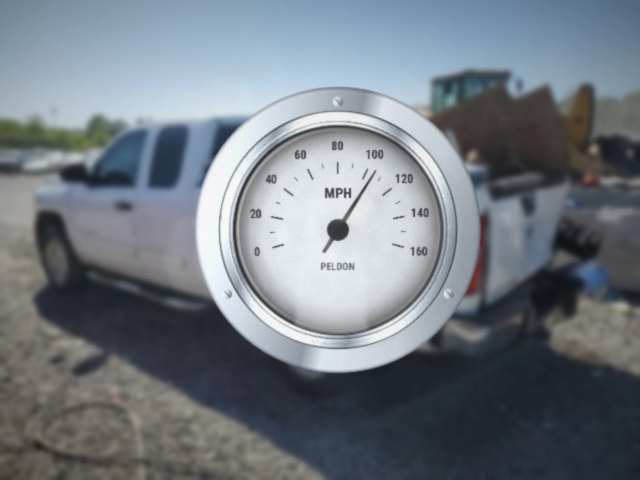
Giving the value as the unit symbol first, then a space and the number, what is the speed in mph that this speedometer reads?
mph 105
